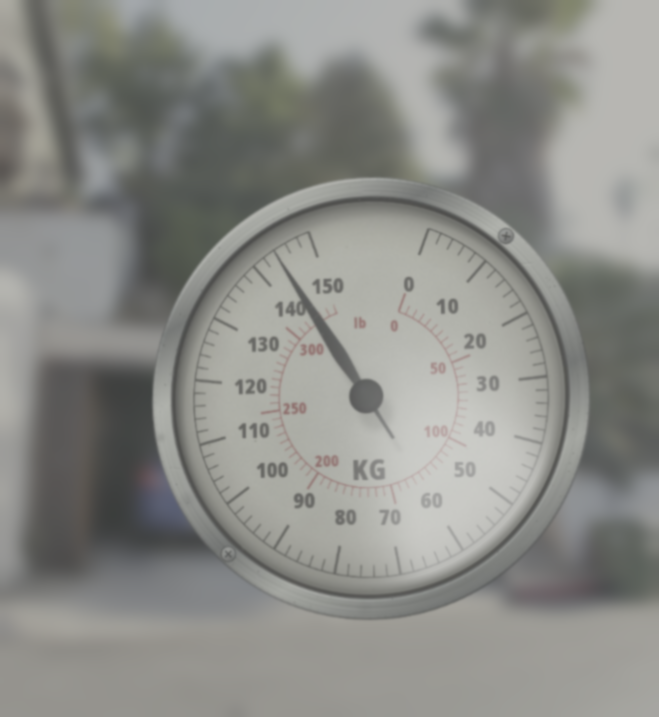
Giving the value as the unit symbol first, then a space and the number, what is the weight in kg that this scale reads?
kg 144
